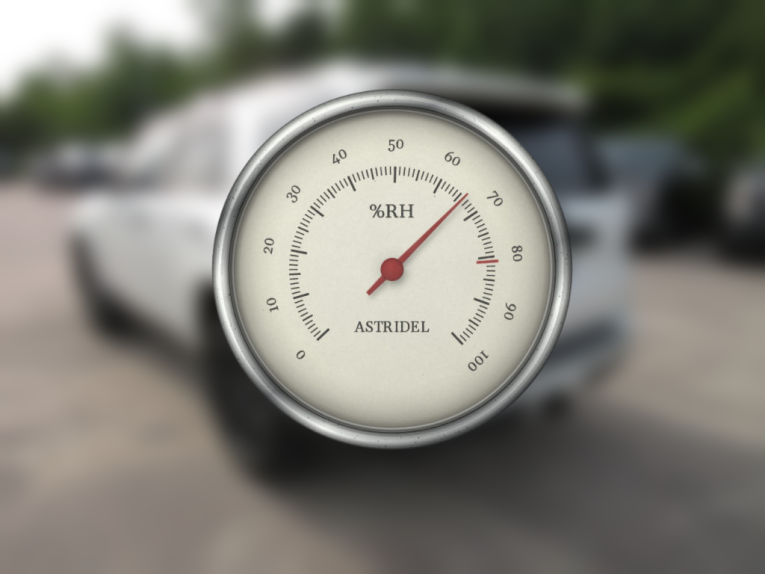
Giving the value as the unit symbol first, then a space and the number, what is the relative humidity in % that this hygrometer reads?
% 66
